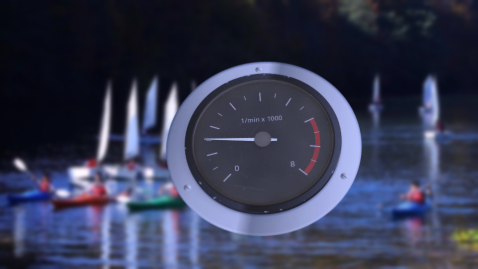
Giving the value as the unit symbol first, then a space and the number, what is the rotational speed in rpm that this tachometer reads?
rpm 1500
